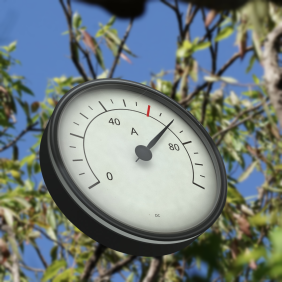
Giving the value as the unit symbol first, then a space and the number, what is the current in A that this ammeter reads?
A 70
